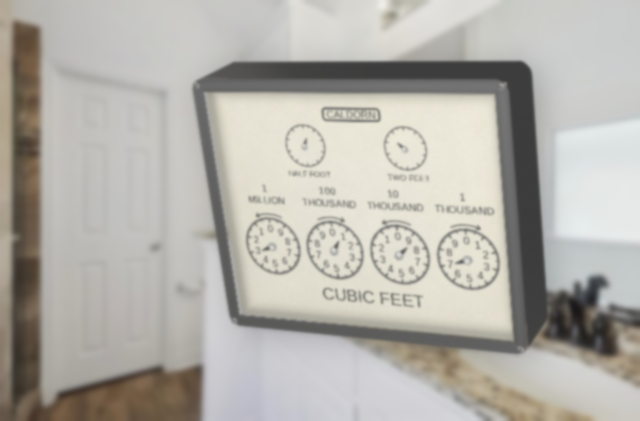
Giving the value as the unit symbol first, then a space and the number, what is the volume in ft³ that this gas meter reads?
ft³ 308700
